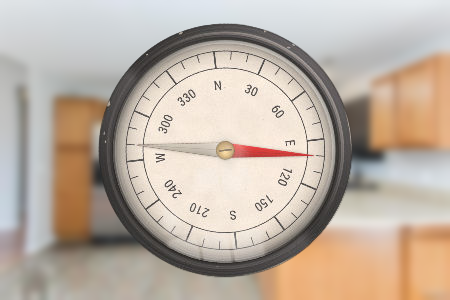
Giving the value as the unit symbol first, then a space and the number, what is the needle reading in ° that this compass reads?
° 100
